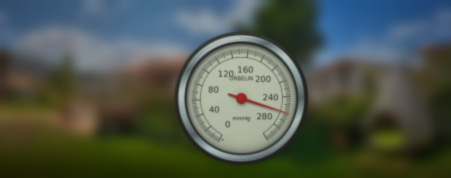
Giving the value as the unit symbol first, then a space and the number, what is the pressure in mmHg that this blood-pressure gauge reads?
mmHg 260
